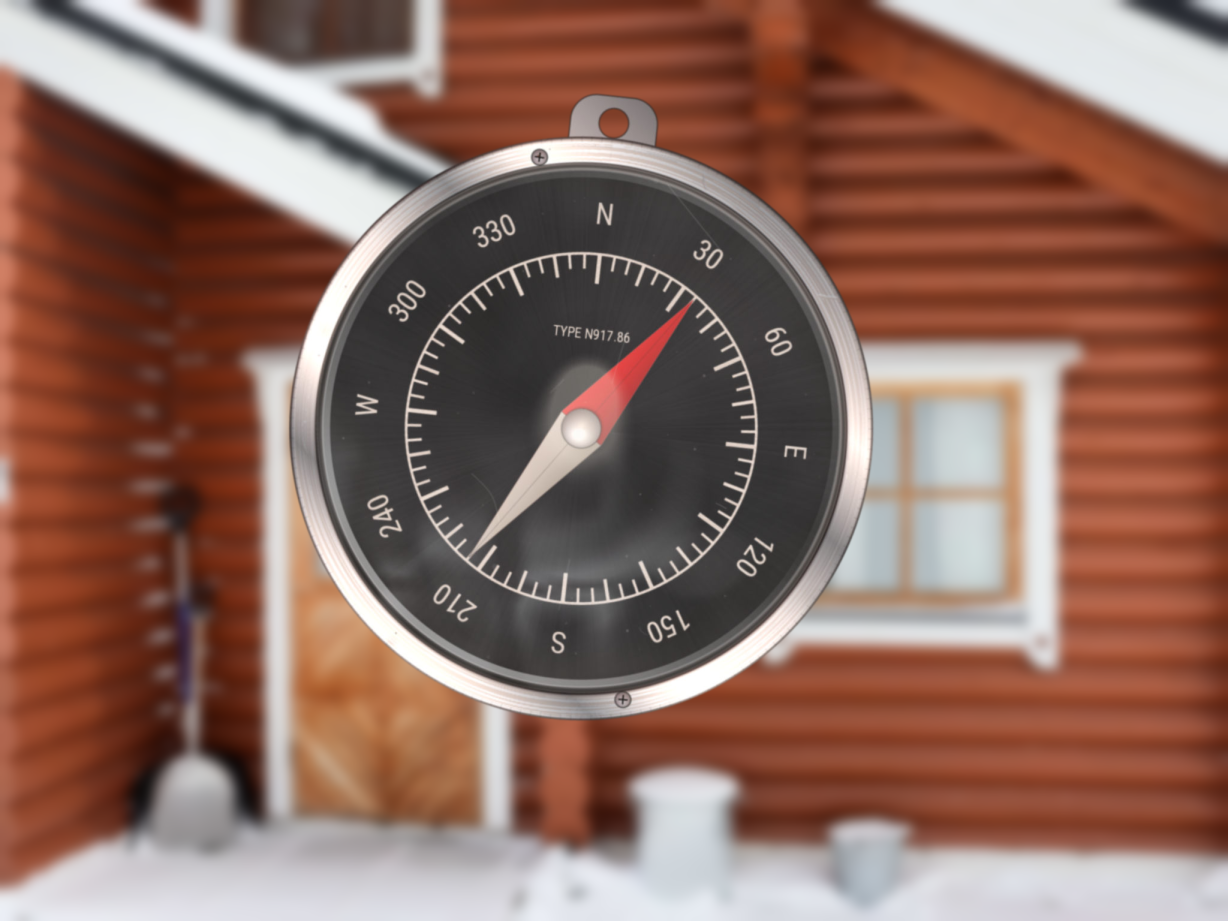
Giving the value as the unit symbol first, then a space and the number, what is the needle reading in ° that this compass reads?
° 35
